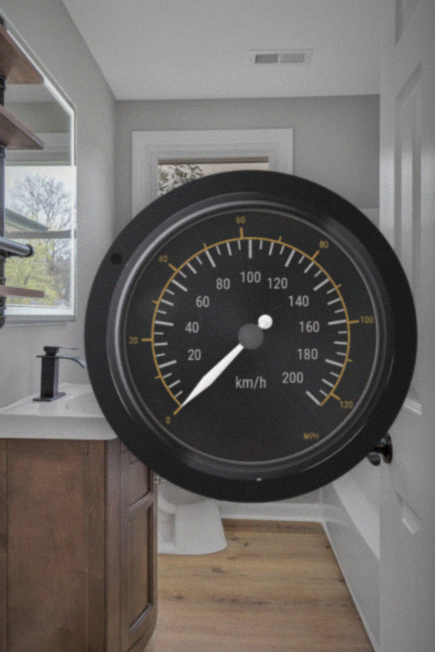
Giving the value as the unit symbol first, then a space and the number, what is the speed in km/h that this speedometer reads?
km/h 0
